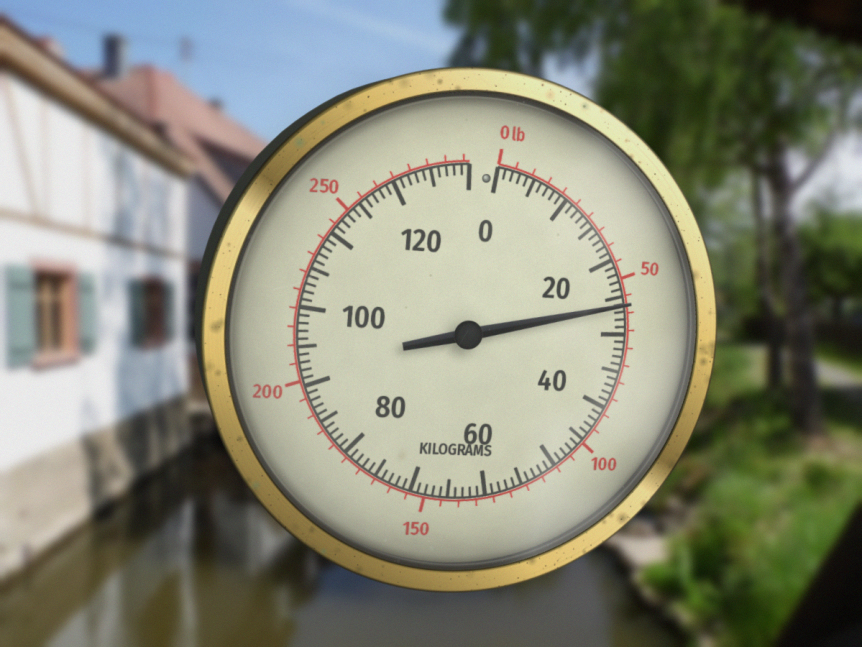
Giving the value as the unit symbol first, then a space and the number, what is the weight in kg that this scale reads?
kg 26
